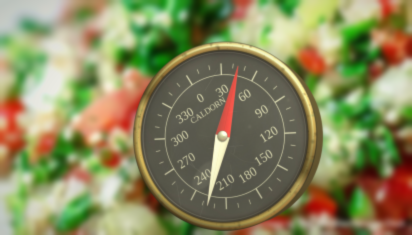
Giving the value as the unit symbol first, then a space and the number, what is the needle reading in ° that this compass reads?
° 45
